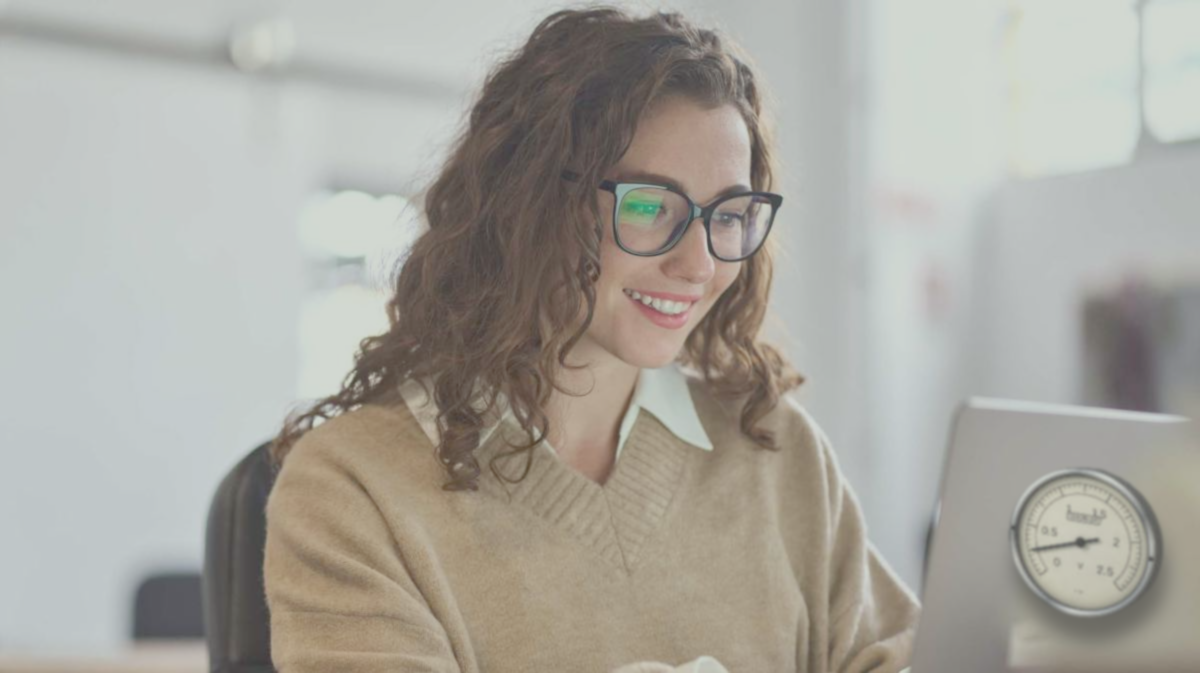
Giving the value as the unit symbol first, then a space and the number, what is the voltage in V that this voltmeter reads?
V 0.25
